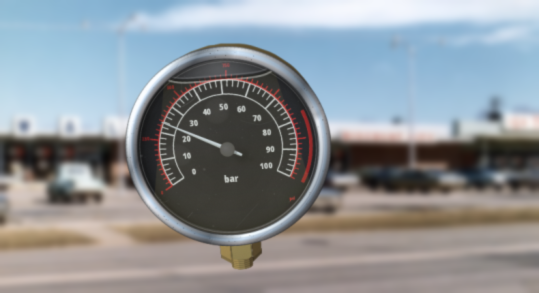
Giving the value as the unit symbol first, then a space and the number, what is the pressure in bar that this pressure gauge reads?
bar 24
